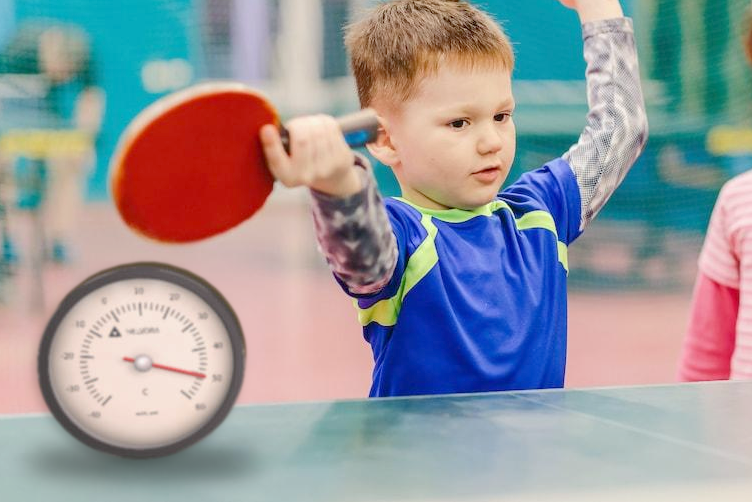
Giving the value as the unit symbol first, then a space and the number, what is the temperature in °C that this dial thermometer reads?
°C 50
